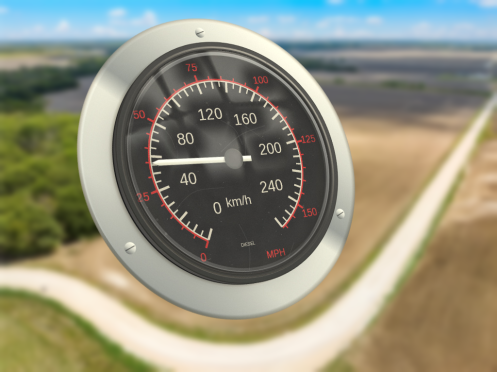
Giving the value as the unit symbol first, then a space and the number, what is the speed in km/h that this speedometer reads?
km/h 55
